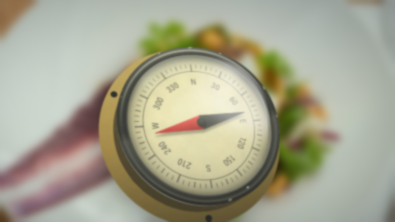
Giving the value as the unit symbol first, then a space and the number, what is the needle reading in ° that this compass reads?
° 260
